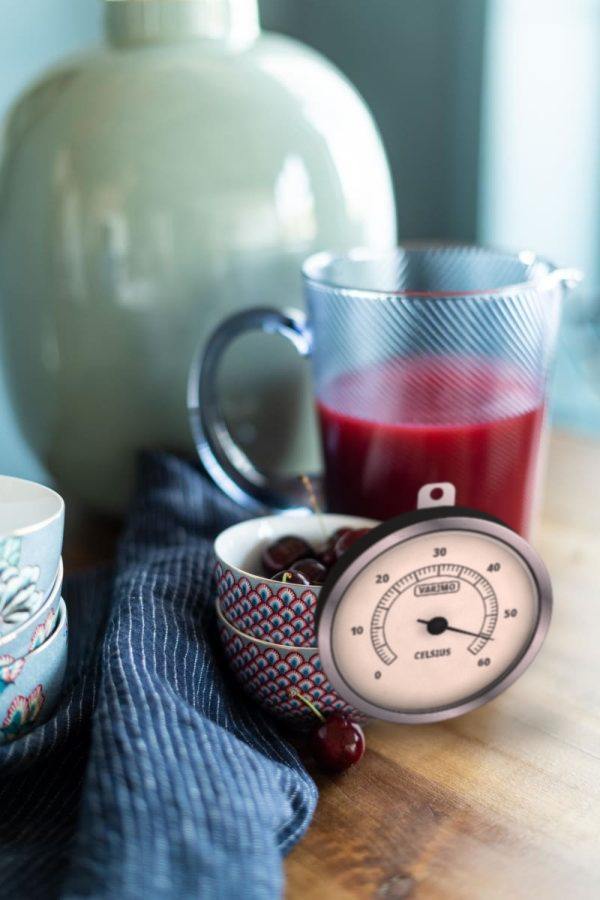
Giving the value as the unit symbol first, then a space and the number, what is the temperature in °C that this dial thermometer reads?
°C 55
